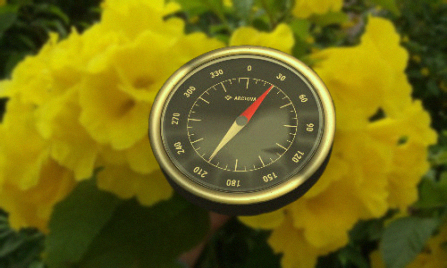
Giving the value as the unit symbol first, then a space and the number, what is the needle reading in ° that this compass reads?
° 30
